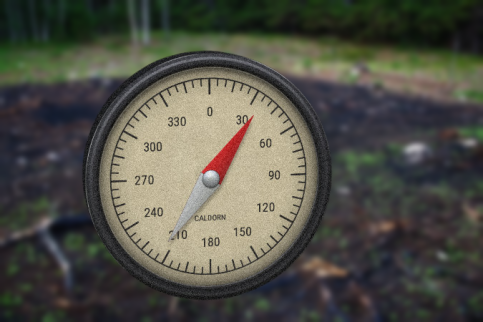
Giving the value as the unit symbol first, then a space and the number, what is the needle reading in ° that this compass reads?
° 35
